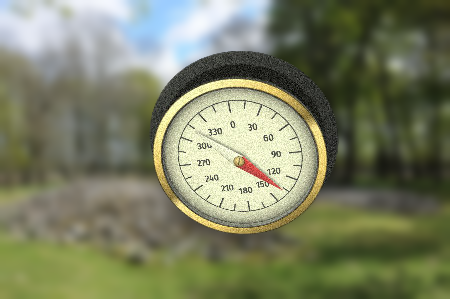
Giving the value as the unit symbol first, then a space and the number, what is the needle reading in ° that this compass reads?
° 135
